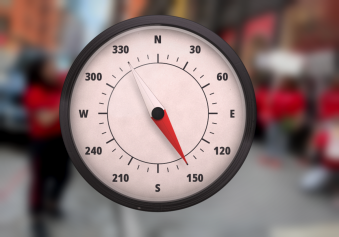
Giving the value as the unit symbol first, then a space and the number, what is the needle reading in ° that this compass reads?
° 150
